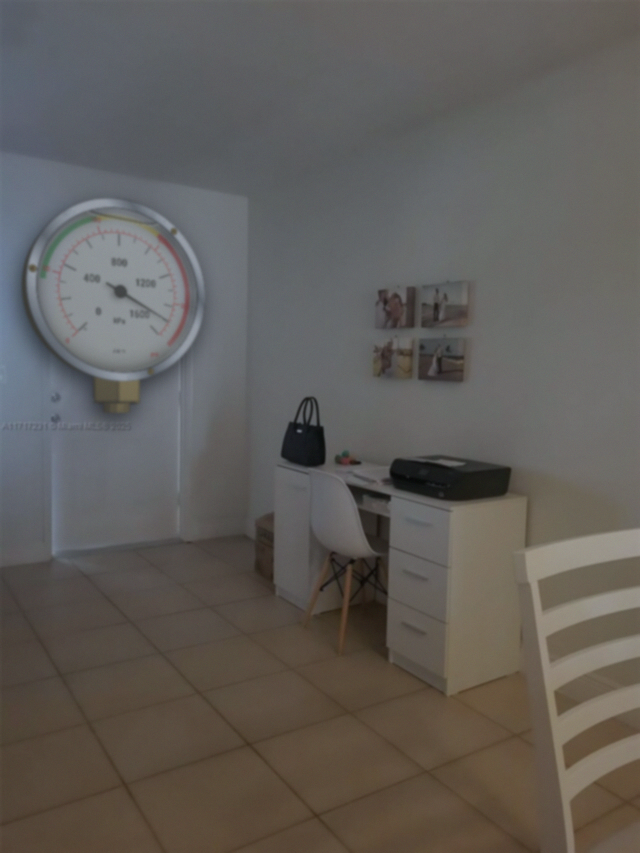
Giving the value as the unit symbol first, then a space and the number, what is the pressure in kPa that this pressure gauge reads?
kPa 1500
